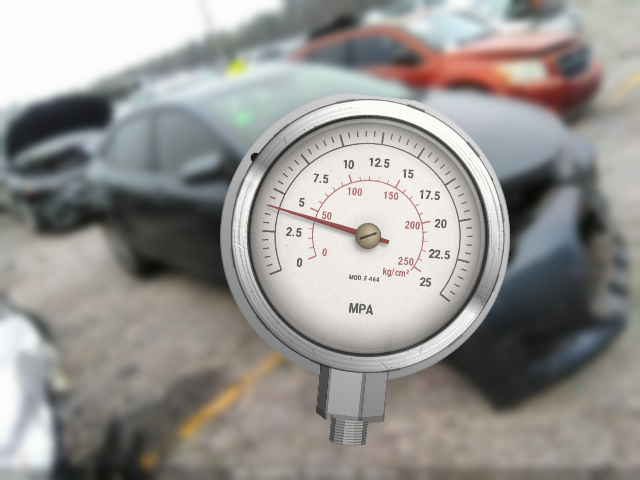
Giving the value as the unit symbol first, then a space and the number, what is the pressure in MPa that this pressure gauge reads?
MPa 4
